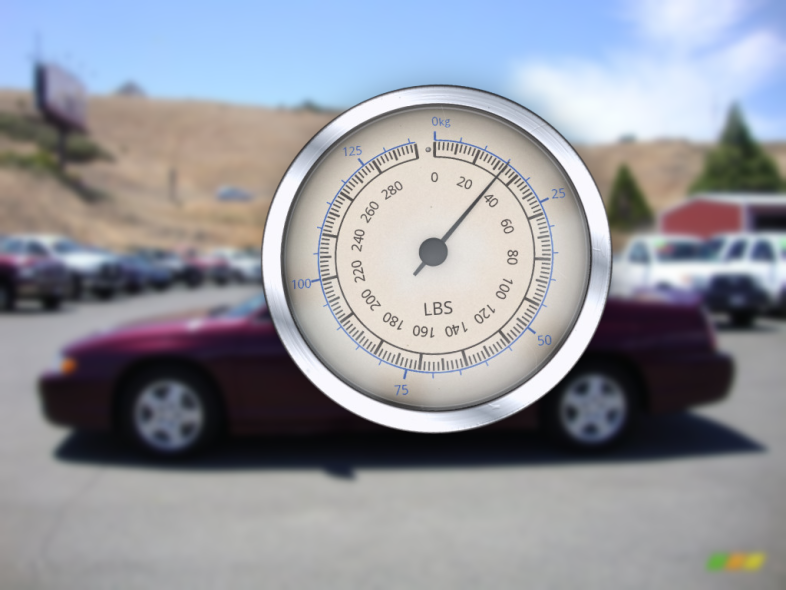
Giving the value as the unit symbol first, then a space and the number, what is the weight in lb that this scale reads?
lb 34
